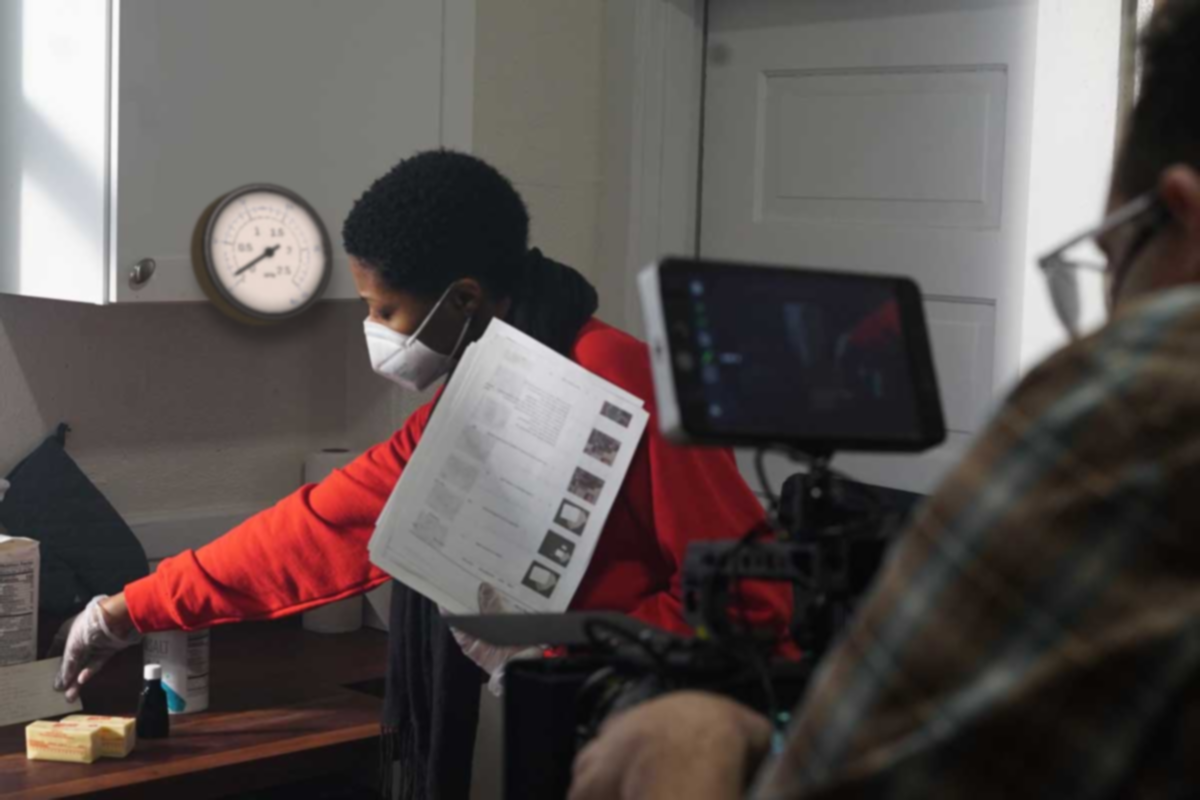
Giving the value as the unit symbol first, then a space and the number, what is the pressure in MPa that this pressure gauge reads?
MPa 0.1
